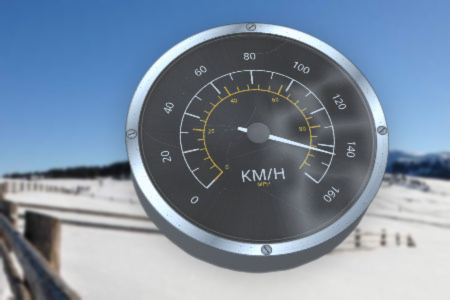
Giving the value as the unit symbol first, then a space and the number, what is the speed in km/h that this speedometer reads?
km/h 145
